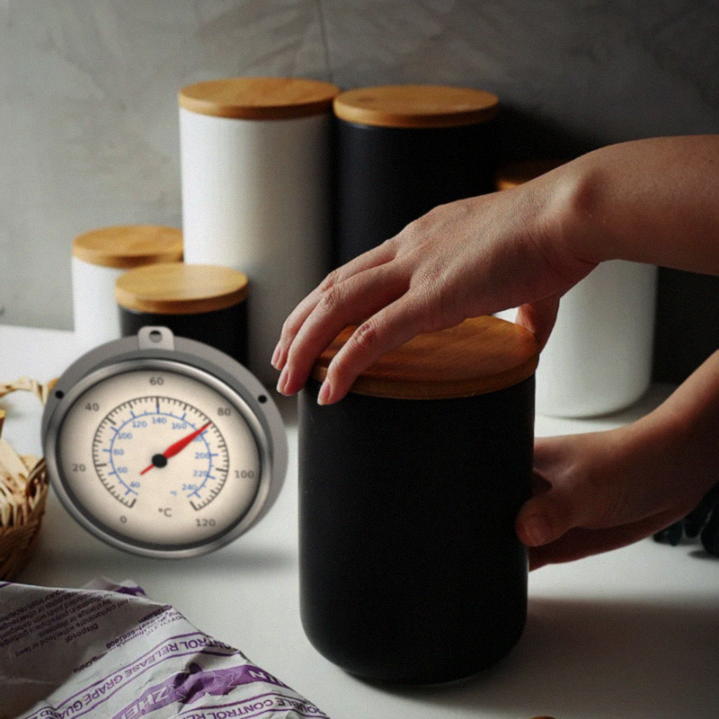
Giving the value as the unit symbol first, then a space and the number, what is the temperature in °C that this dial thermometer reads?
°C 80
